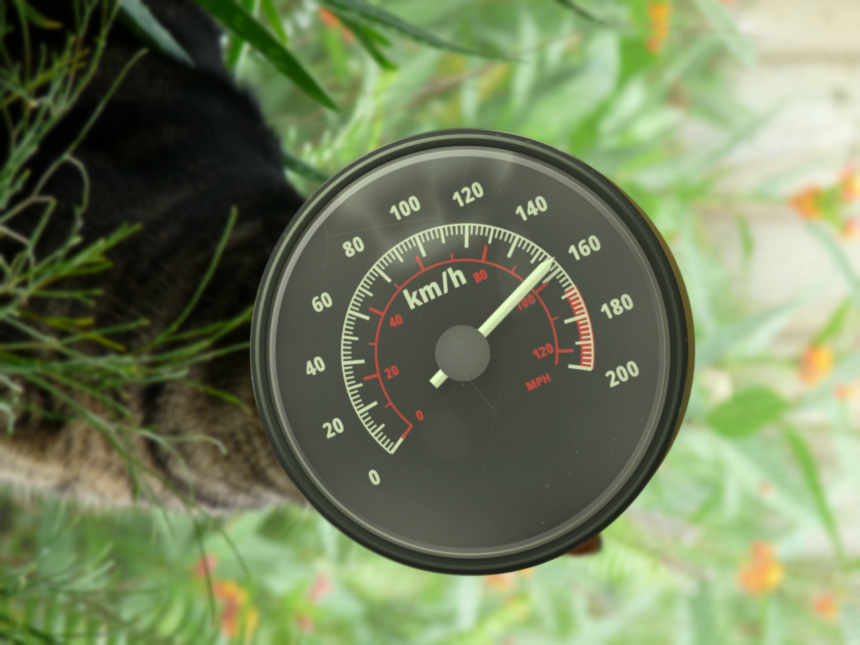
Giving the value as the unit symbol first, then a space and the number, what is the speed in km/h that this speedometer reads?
km/h 156
